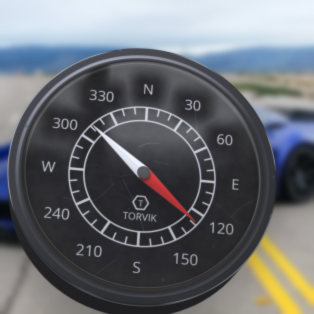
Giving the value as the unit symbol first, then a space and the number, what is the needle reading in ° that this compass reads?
° 130
